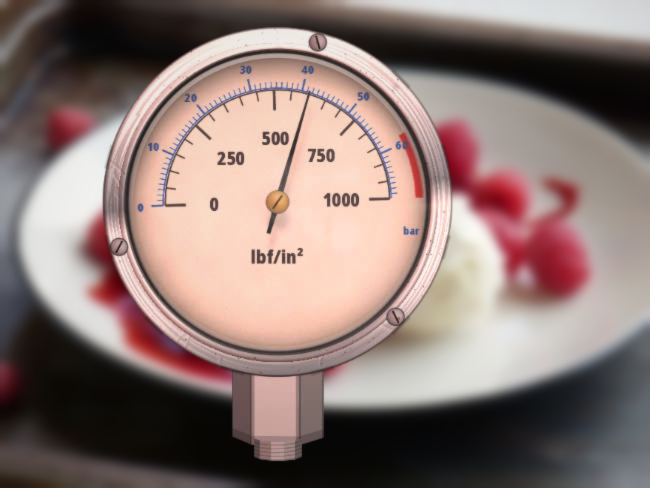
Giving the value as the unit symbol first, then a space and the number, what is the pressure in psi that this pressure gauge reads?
psi 600
